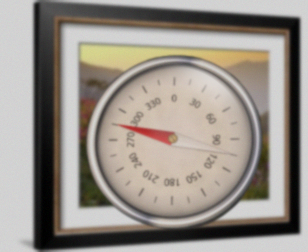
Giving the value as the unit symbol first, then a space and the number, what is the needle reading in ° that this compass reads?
° 285
